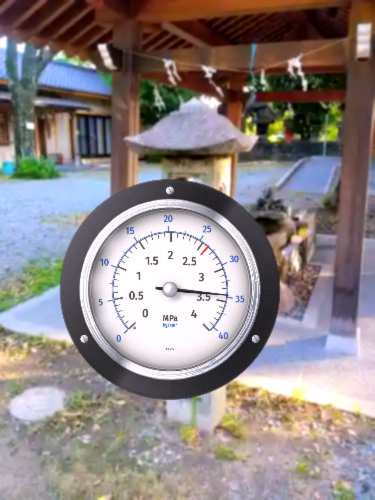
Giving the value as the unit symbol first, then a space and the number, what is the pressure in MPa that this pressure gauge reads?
MPa 3.4
